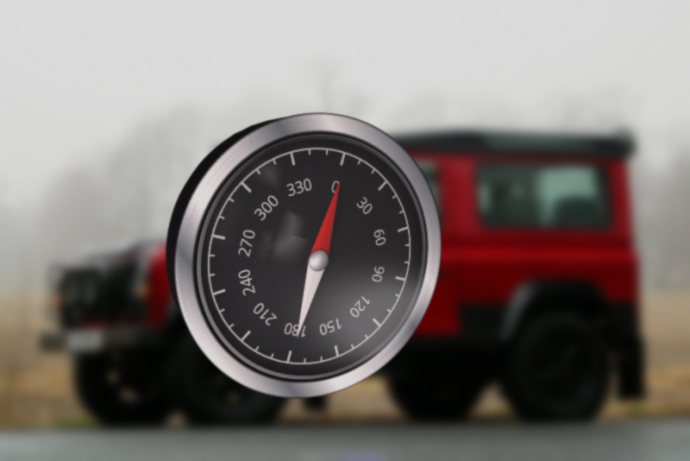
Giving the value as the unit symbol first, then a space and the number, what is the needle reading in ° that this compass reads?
° 0
